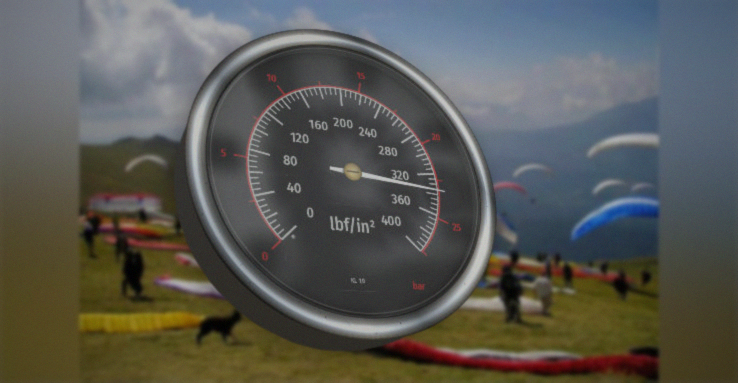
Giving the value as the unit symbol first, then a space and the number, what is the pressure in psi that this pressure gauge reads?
psi 340
